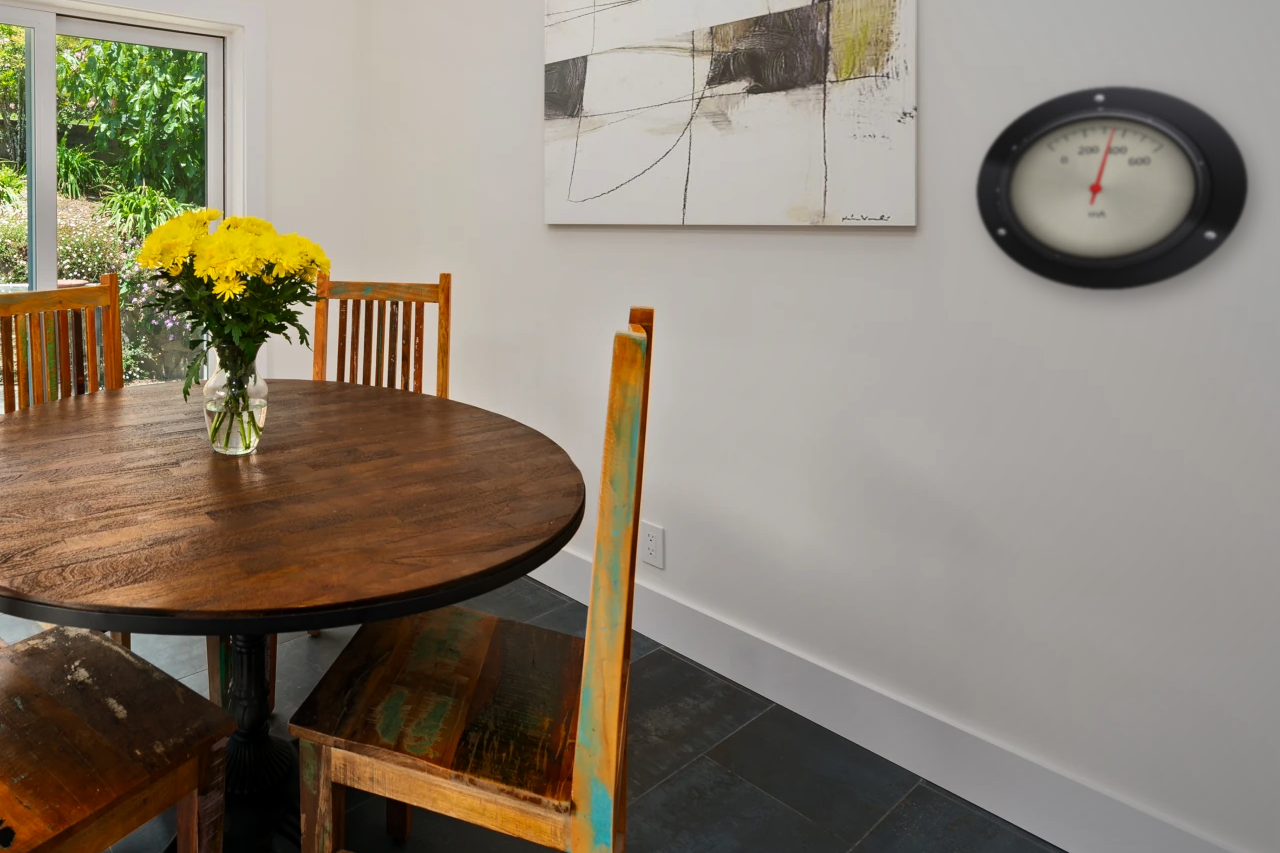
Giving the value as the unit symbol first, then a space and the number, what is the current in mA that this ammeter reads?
mA 350
